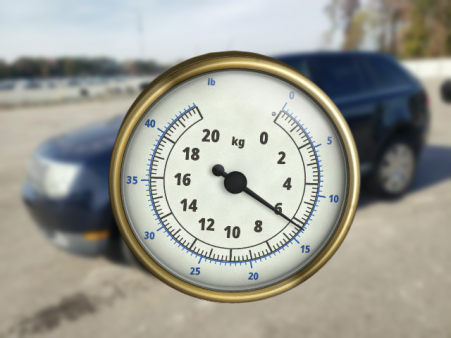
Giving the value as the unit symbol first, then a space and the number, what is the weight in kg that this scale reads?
kg 6.2
